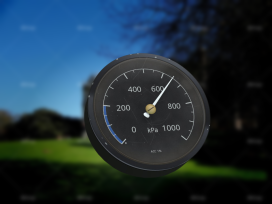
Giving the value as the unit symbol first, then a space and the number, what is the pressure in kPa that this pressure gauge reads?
kPa 650
